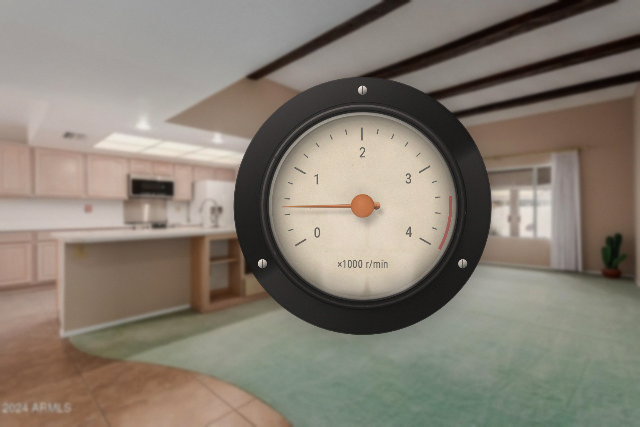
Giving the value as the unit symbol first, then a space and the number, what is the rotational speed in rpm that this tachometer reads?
rpm 500
